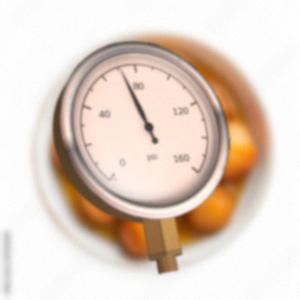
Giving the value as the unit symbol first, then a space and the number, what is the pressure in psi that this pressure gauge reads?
psi 70
